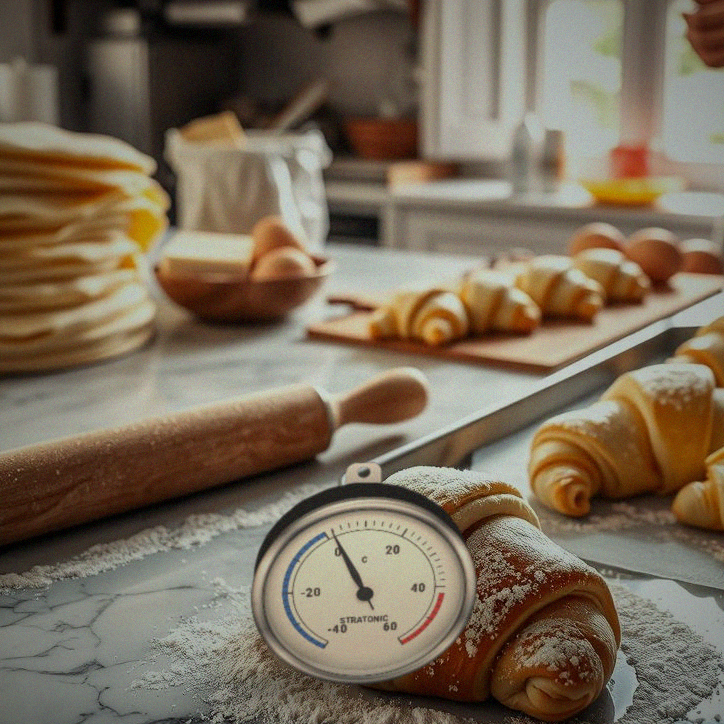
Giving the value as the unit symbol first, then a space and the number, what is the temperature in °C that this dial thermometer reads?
°C 2
